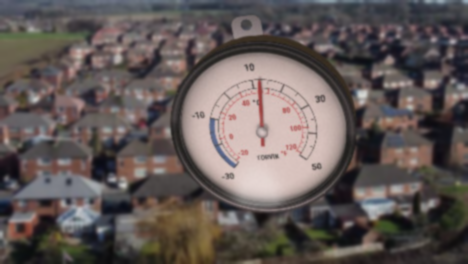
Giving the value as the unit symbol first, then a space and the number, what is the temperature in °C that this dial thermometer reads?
°C 12.5
